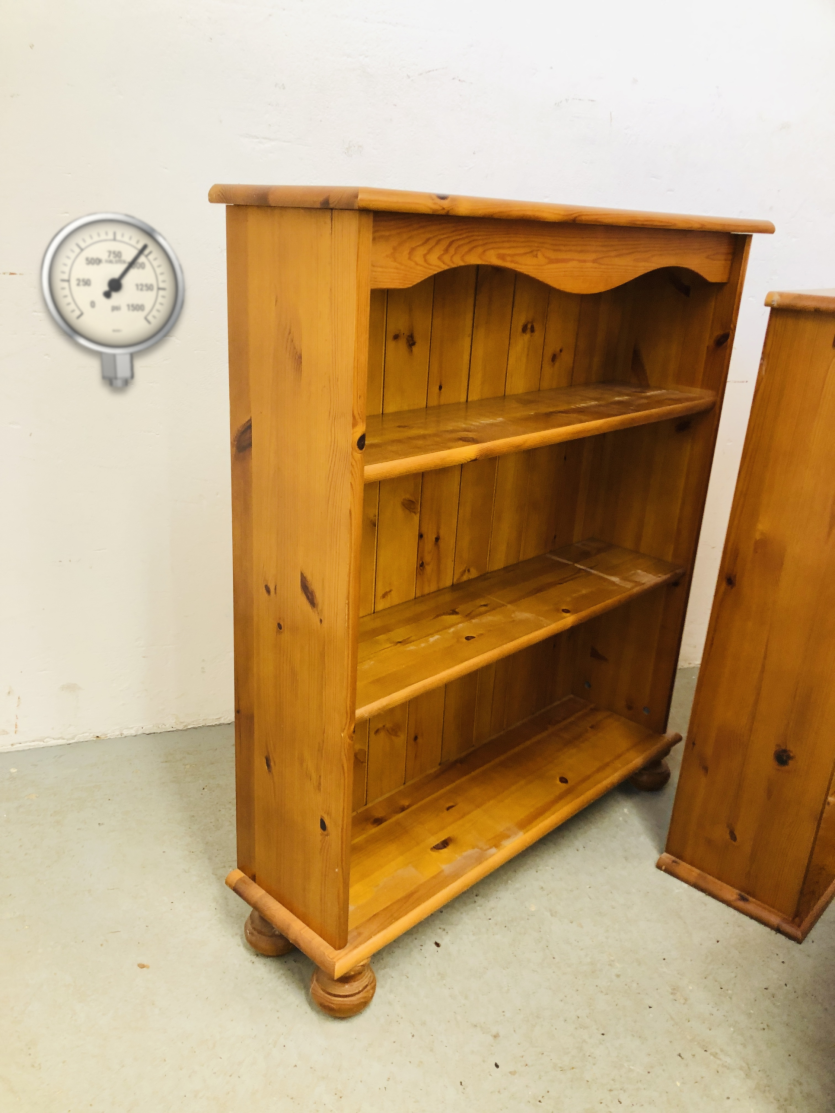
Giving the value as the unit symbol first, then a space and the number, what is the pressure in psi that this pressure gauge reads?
psi 950
